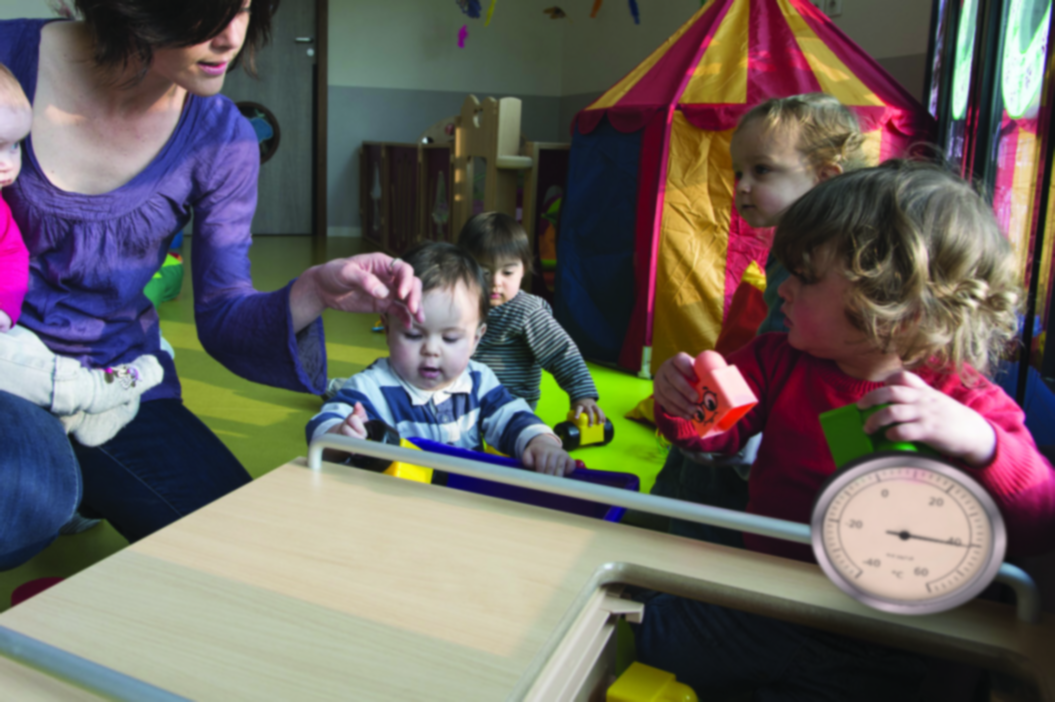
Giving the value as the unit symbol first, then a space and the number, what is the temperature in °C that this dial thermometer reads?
°C 40
